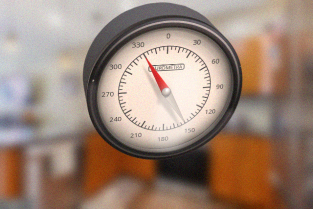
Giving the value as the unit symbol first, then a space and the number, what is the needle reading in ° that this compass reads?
° 330
